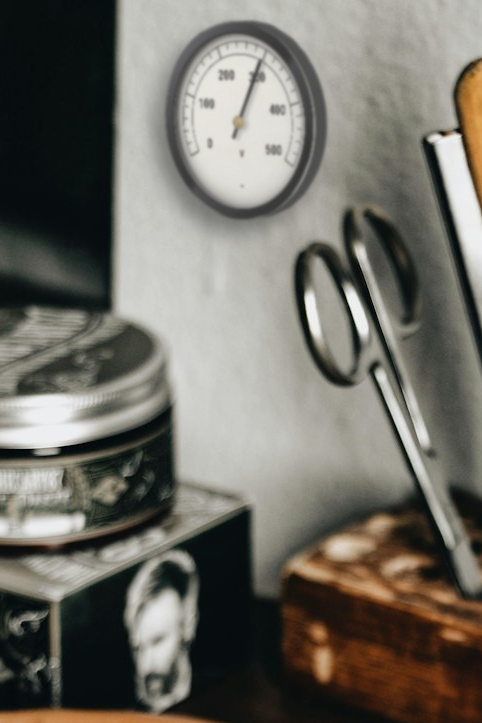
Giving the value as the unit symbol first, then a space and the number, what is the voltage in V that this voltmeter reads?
V 300
